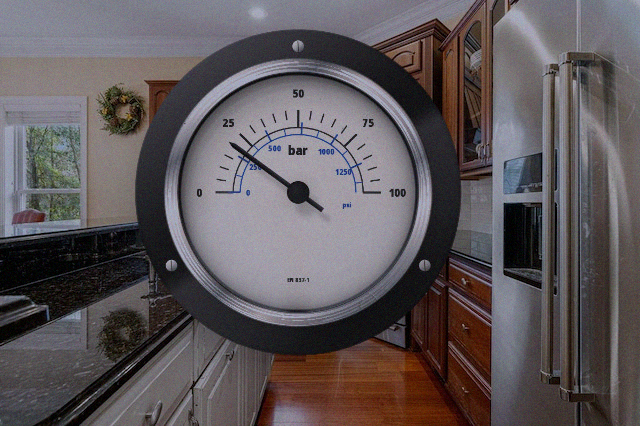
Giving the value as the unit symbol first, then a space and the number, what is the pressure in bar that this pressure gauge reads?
bar 20
